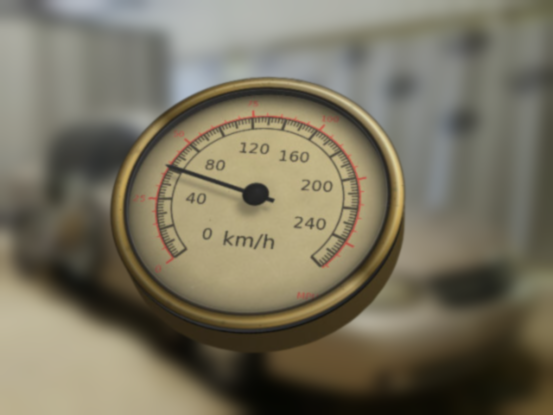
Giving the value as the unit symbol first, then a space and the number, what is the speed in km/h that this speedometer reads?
km/h 60
